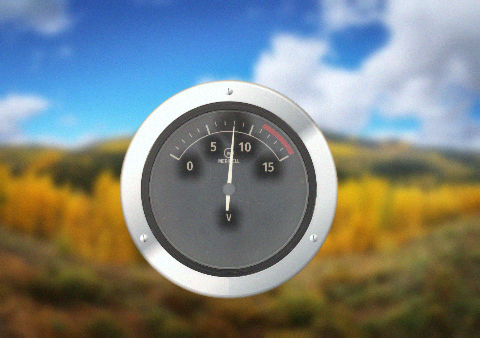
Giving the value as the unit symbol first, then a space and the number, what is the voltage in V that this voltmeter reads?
V 8
